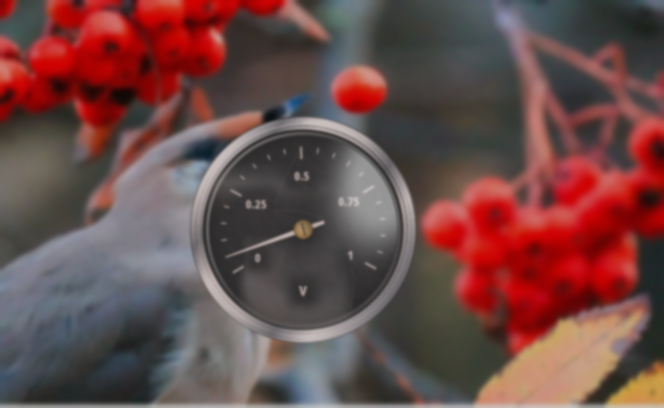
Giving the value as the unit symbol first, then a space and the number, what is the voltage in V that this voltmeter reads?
V 0.05
